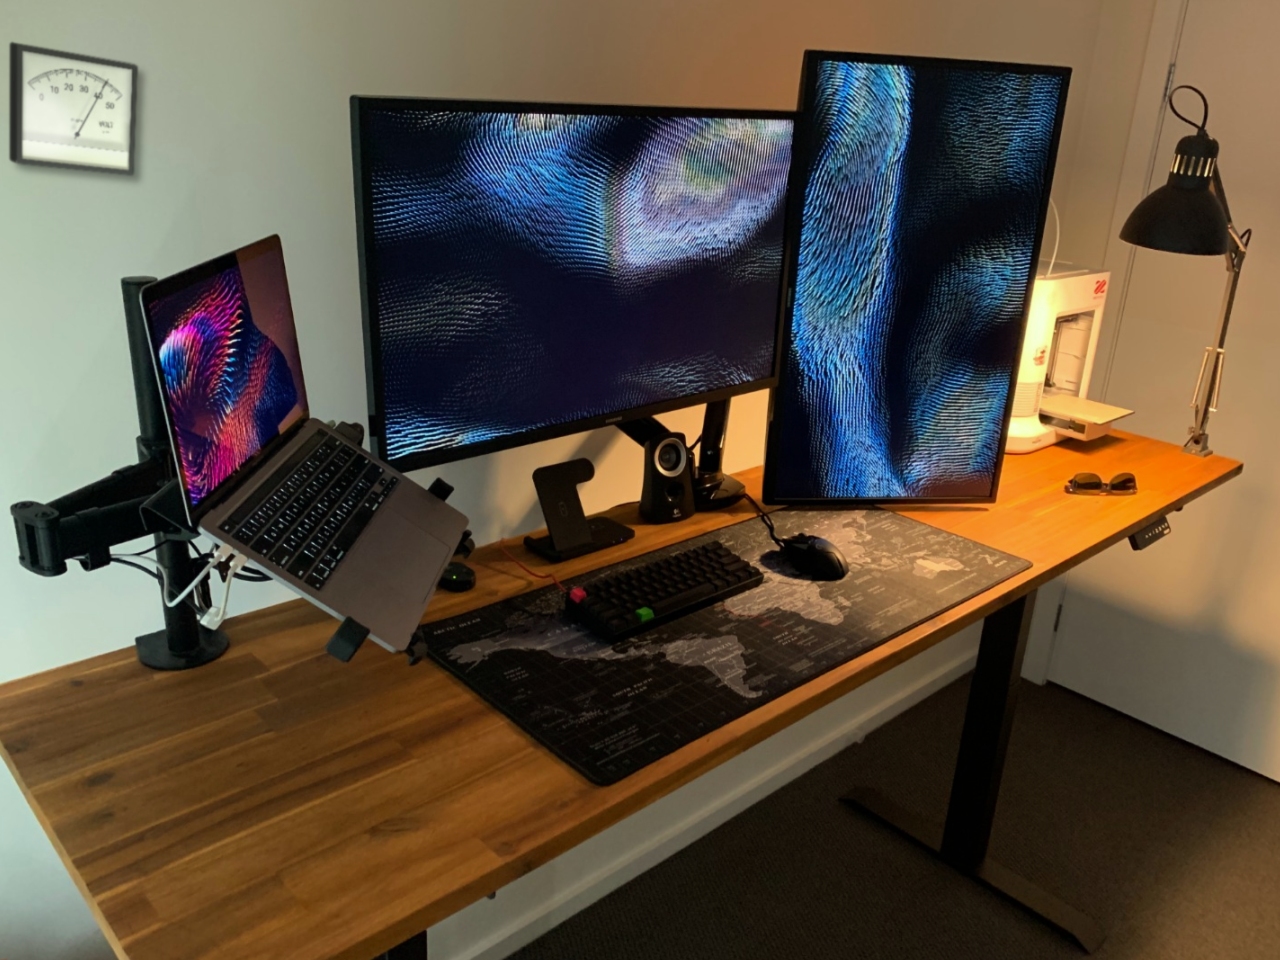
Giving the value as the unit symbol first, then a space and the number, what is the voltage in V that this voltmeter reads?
V 40
